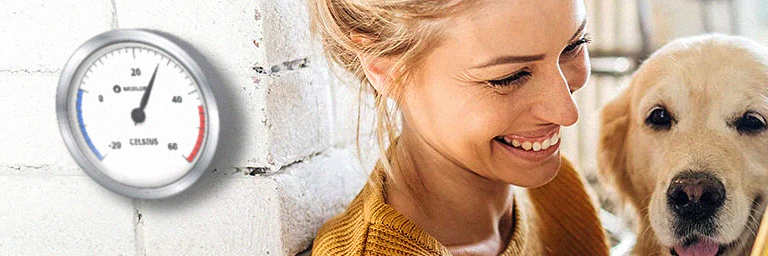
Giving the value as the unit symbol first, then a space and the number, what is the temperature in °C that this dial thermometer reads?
°C 28
